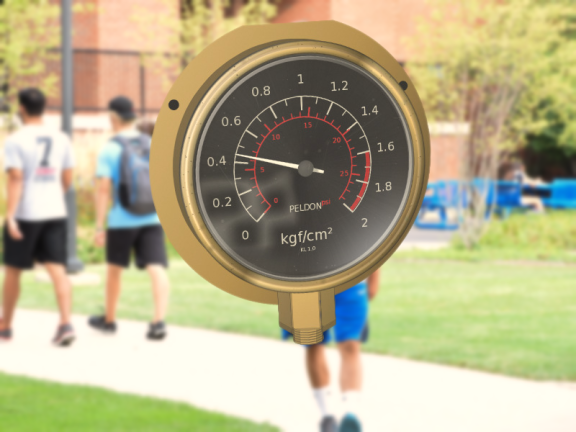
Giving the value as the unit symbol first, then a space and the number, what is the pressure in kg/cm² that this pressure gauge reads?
kg/cm² 0.45
